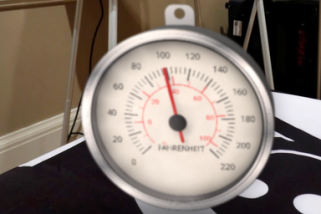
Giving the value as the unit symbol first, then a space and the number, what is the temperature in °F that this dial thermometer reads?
°F 100
